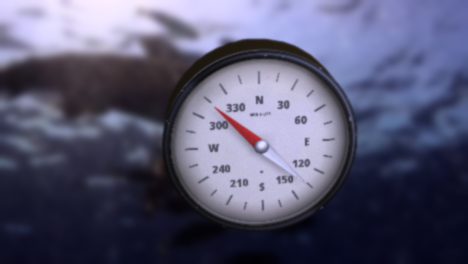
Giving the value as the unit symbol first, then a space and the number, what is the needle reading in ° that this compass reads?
° 315
